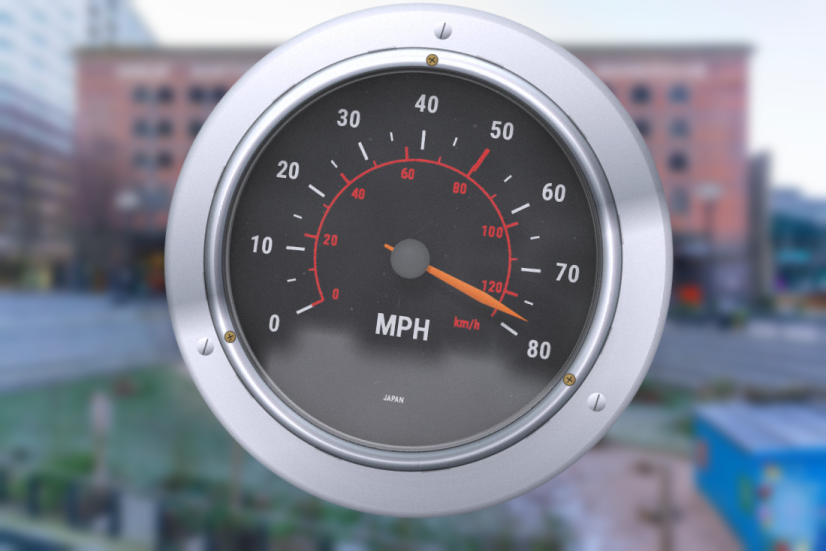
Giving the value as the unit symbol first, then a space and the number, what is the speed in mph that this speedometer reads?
mph 77.5
